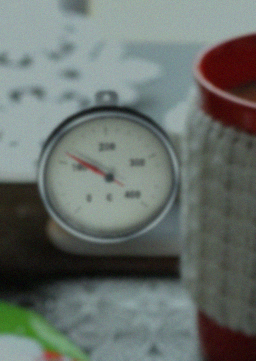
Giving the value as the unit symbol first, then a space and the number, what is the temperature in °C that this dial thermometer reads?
°C 120
